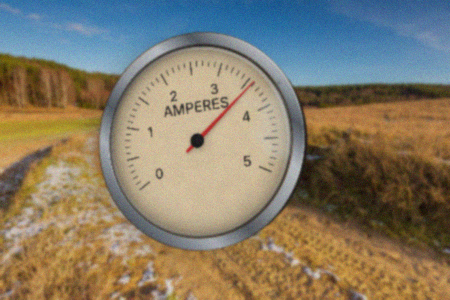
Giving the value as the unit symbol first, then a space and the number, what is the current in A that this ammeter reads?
A 3.6
